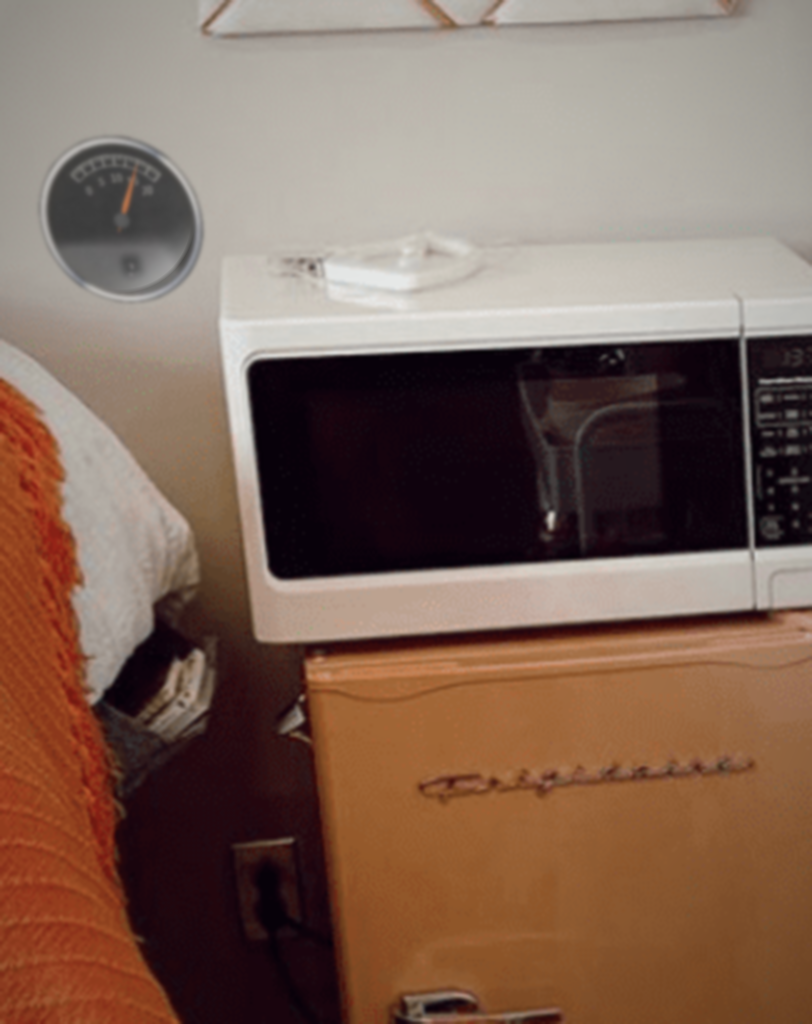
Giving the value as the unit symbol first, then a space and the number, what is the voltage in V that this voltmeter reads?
V 15
